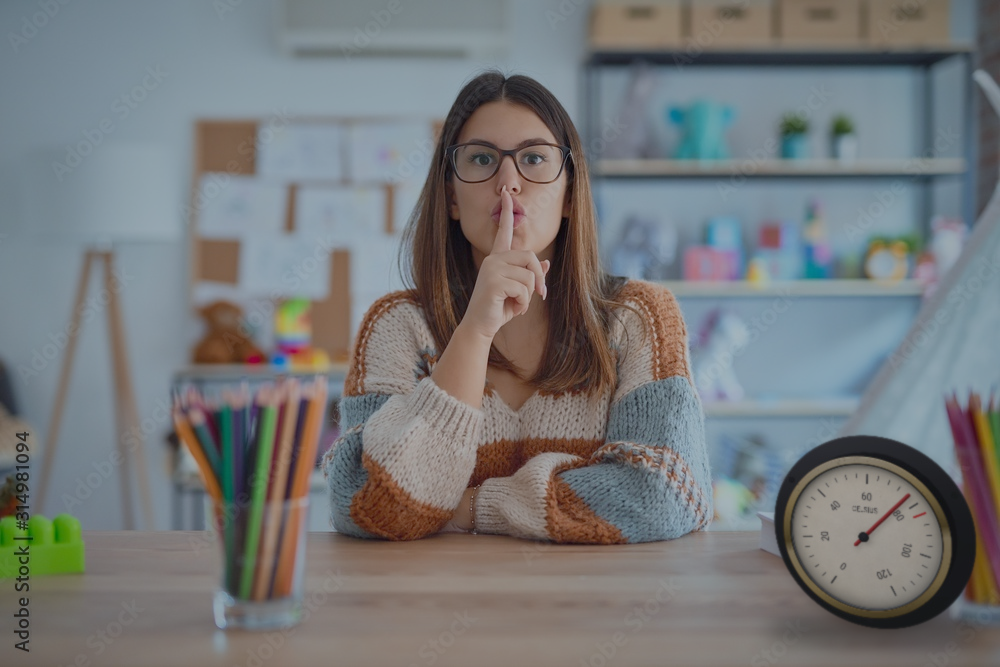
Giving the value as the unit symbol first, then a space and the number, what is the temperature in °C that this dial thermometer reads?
°C 76
